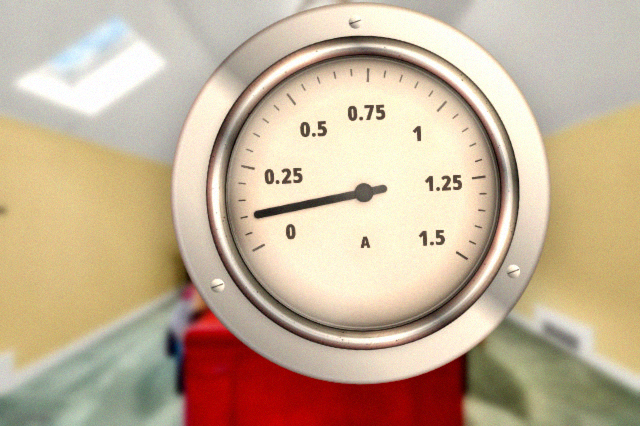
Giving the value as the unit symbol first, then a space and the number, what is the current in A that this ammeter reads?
A 0.1
